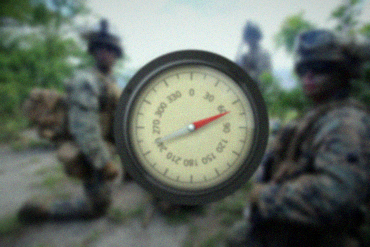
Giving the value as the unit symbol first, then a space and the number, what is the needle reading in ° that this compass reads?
° 67.5
